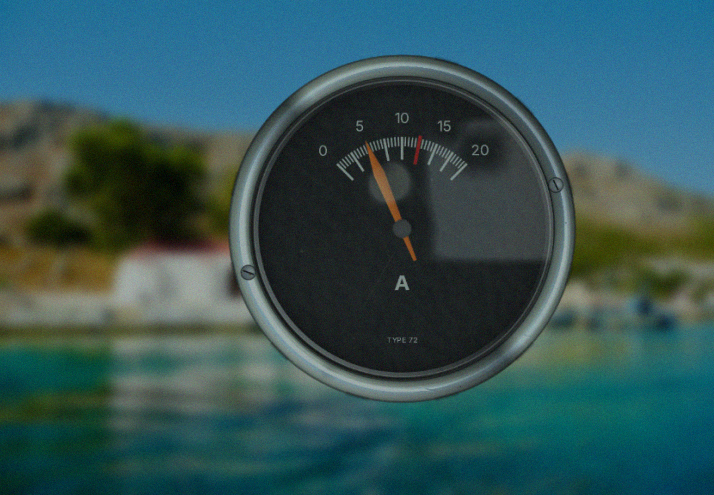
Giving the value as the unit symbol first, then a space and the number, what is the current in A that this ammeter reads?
A 5
